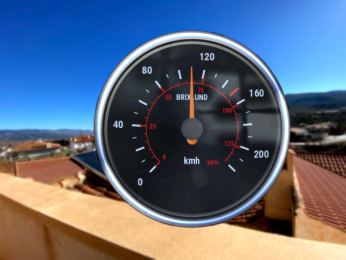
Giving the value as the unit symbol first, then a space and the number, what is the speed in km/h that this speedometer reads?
km/h 110
